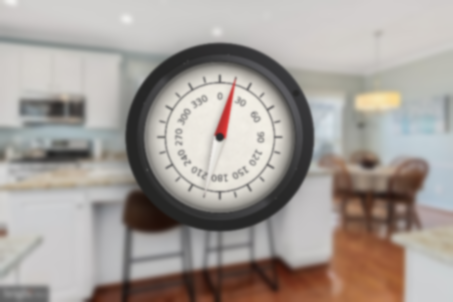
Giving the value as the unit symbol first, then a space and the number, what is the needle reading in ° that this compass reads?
° 15
